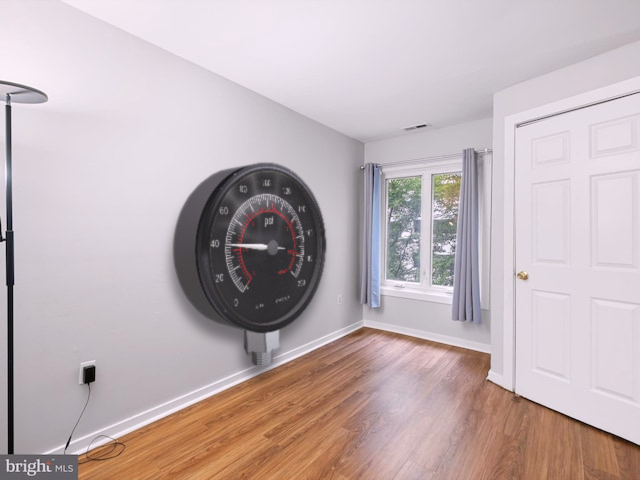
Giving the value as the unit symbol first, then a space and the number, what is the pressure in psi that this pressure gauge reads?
psi 40
